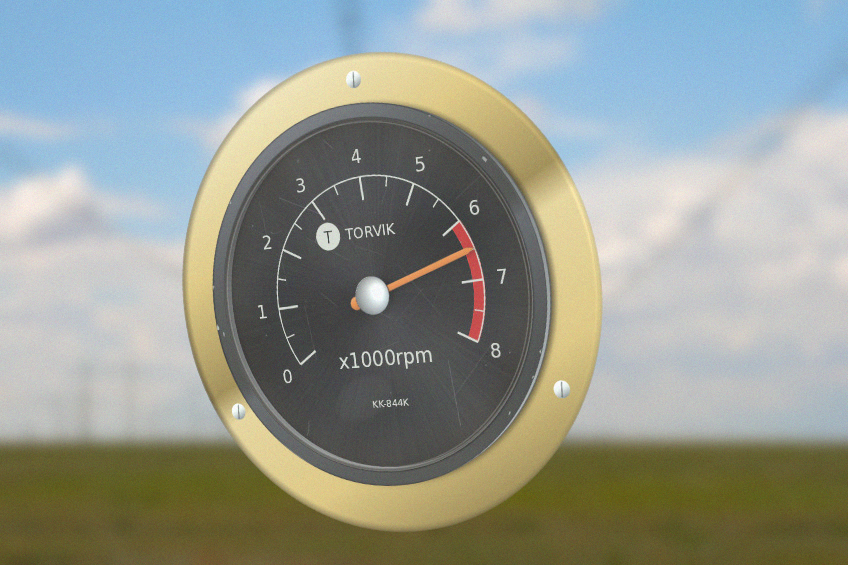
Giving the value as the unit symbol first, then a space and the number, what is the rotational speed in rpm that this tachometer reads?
rpm 6500
